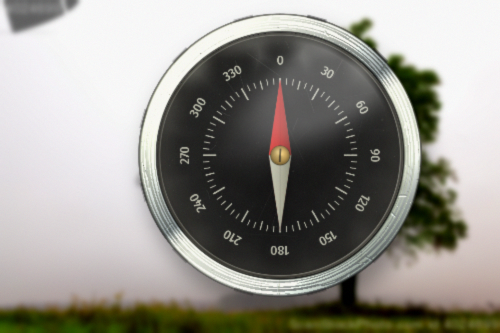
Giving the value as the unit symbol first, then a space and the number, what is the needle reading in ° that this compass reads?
° 0
